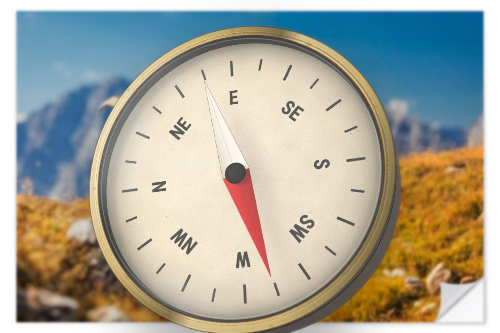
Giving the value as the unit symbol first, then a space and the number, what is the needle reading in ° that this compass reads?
° 255
